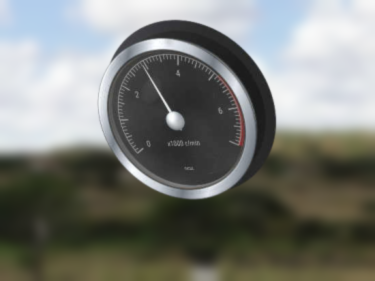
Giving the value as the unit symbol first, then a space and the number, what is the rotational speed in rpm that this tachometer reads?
rpm 3000
